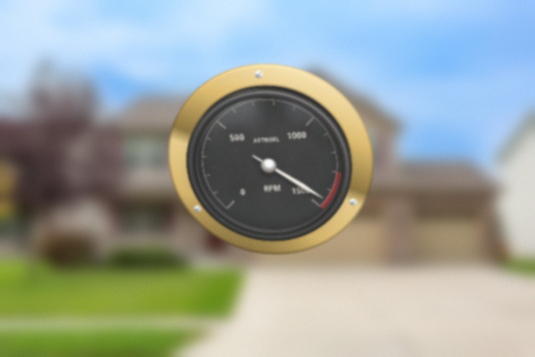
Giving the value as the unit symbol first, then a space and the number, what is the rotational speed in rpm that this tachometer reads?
rpm 1450
